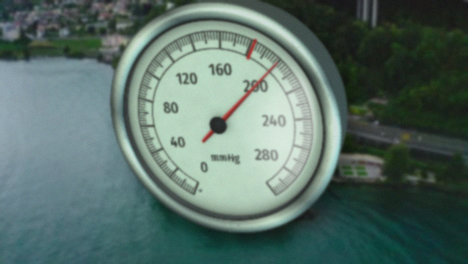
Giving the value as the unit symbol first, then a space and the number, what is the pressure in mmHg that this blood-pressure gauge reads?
mmHg 200
